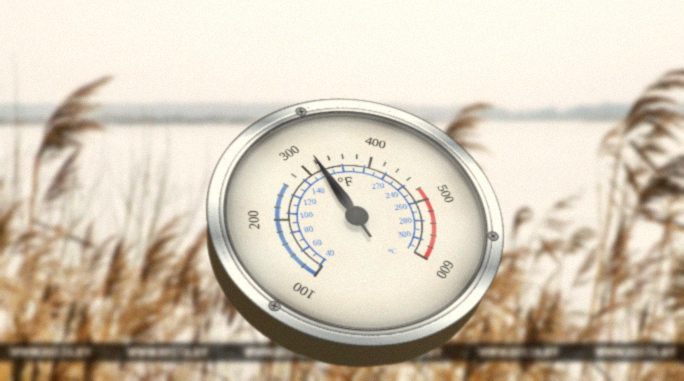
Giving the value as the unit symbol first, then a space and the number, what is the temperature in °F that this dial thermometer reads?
°F 320
